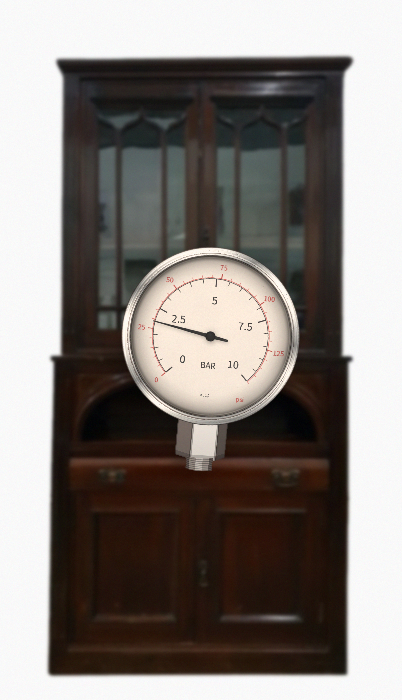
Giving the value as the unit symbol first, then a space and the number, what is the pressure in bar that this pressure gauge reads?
bar 2
